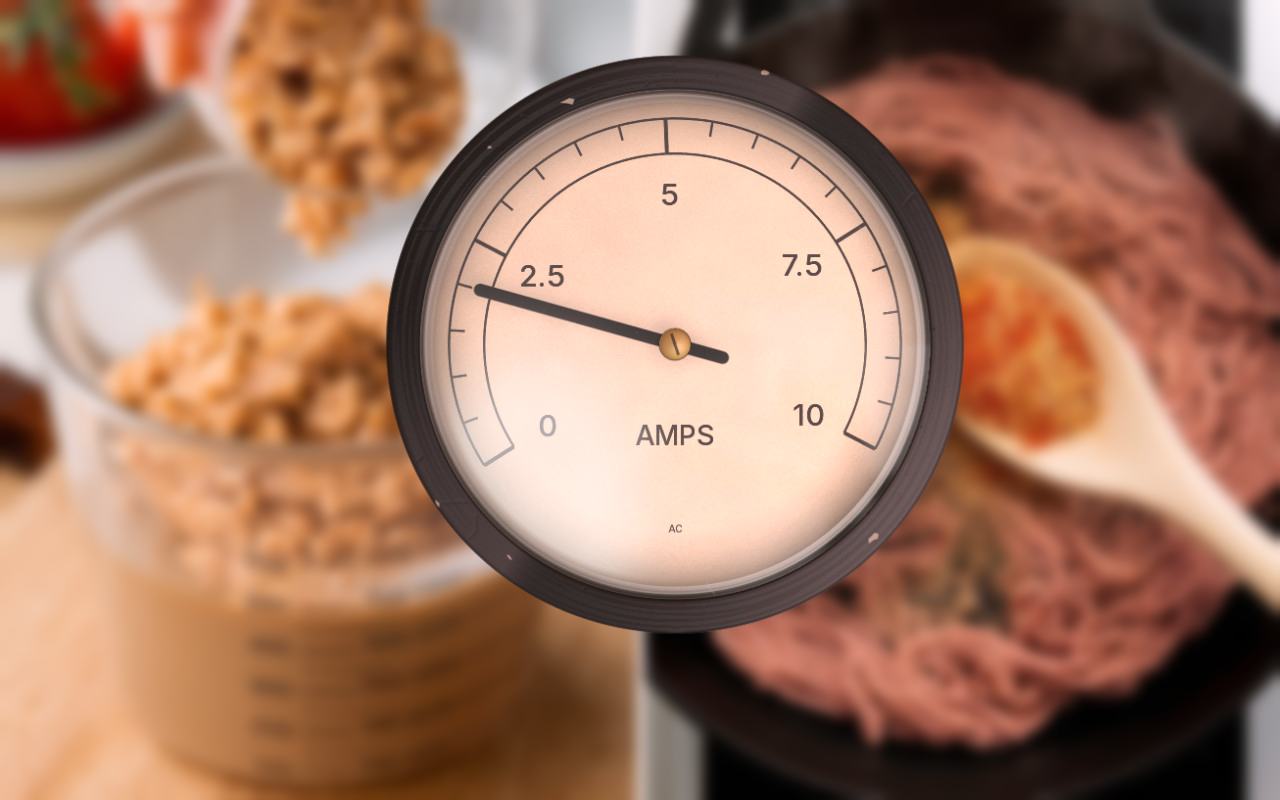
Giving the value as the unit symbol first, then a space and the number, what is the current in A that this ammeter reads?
A 2
